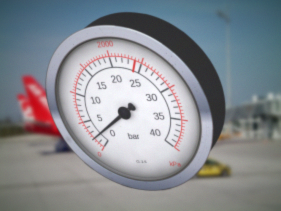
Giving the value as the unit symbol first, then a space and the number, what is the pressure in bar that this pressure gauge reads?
bar 2
